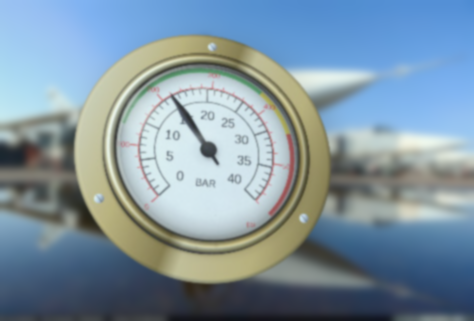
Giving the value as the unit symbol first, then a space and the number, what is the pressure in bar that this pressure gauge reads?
bar 15
